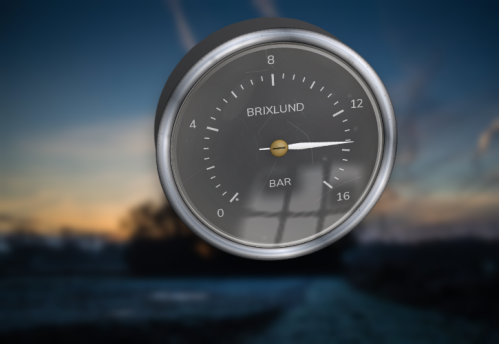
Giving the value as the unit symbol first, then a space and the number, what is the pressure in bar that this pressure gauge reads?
bar 13.5
